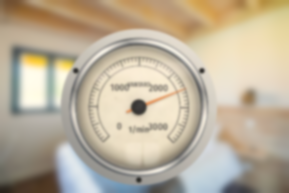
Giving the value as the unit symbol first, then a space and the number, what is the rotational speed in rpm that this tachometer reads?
rpm 2250
